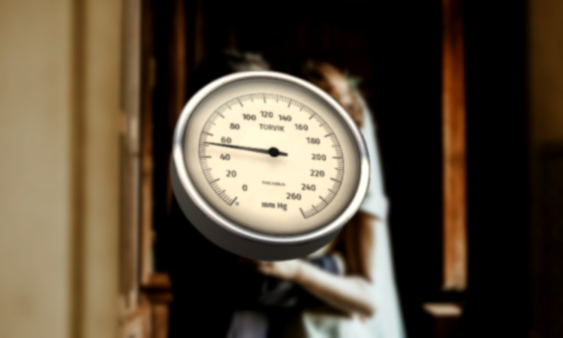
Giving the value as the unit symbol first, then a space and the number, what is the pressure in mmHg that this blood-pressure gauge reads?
mmHg 50
